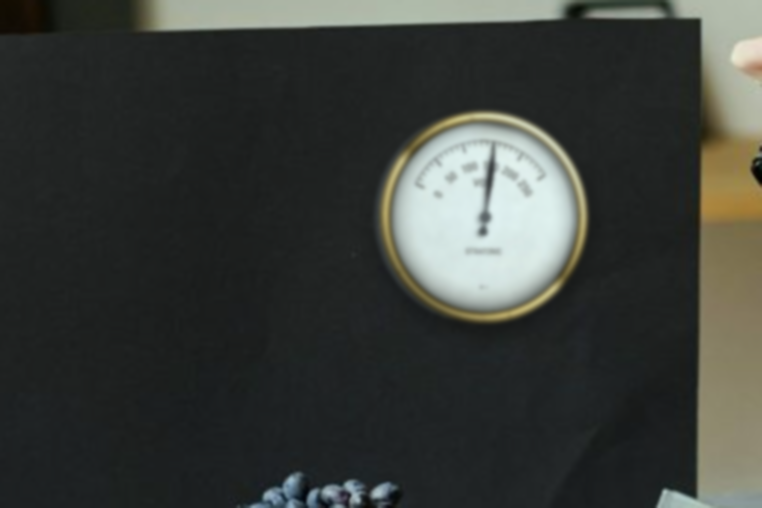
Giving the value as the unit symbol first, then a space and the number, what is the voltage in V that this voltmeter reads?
V 150
